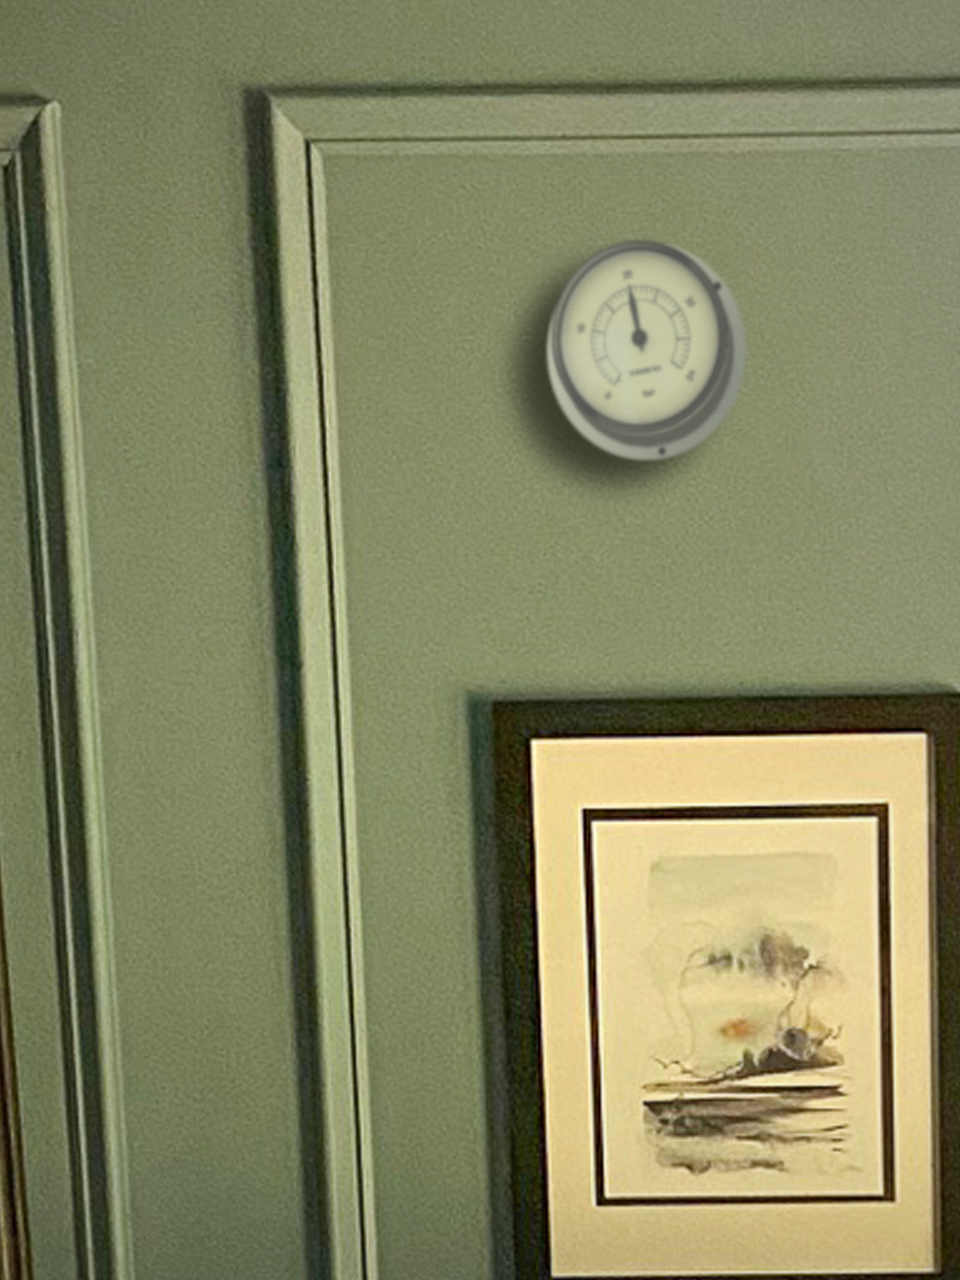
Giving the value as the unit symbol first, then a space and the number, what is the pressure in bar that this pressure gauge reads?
bar 20
